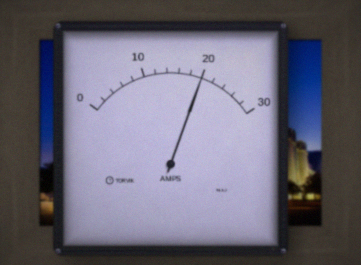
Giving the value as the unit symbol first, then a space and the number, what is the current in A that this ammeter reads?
A 20
